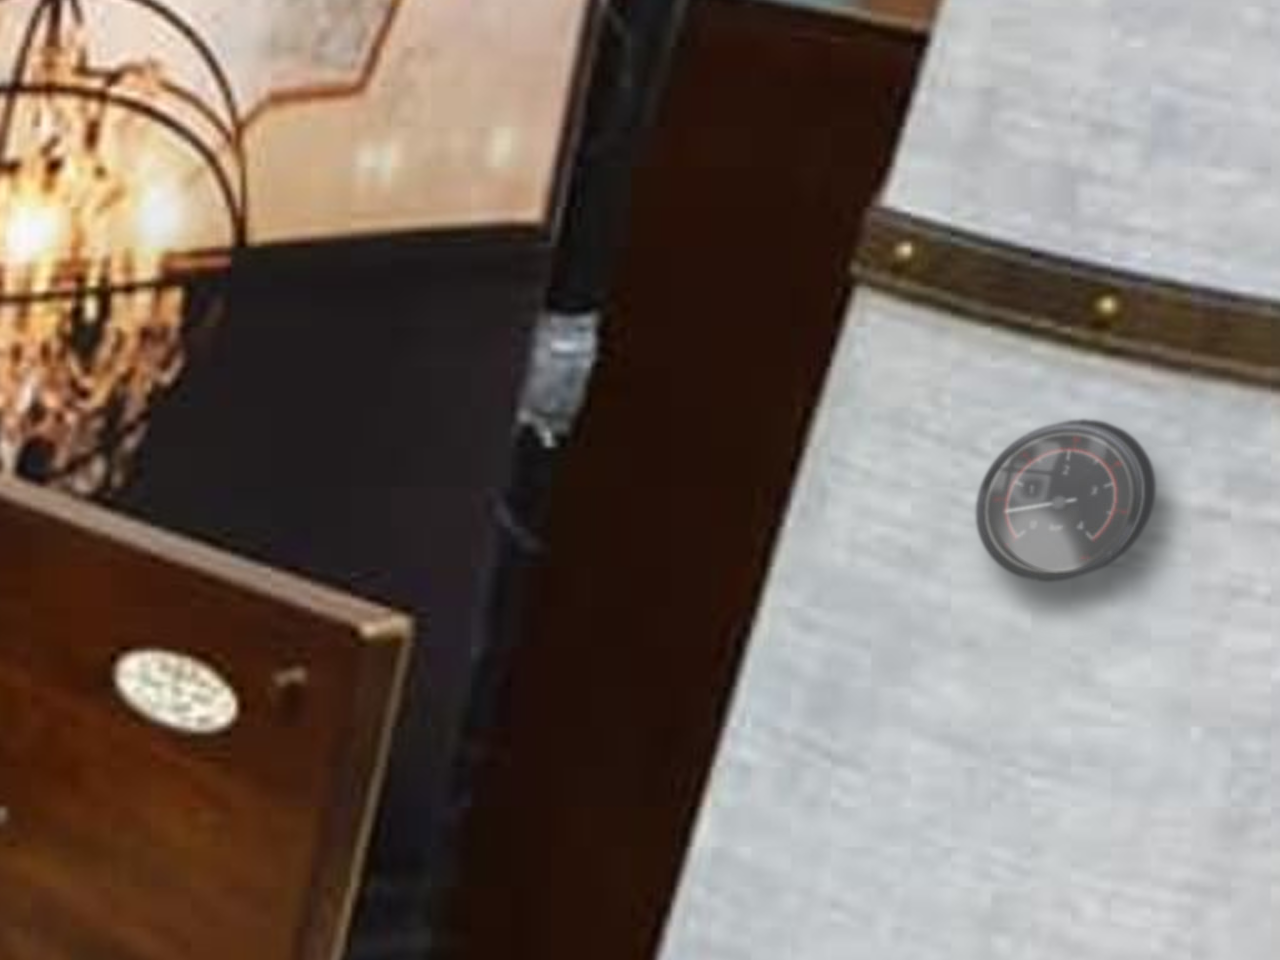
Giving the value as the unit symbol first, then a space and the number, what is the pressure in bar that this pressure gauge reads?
bar 0.5
